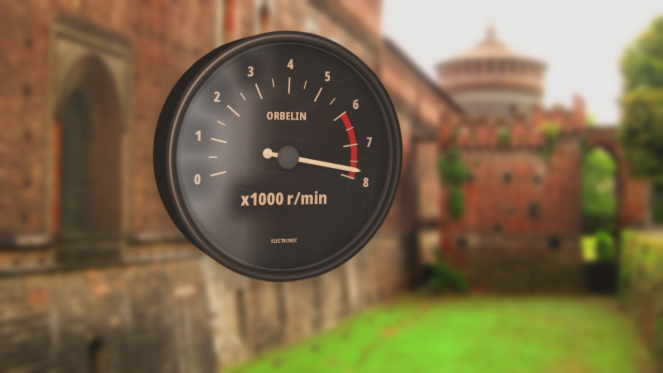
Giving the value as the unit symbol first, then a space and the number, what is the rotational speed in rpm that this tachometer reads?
rpm 7750
